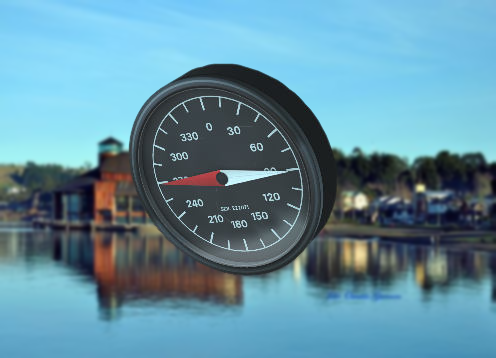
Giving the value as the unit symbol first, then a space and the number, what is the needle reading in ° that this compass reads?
° 270
